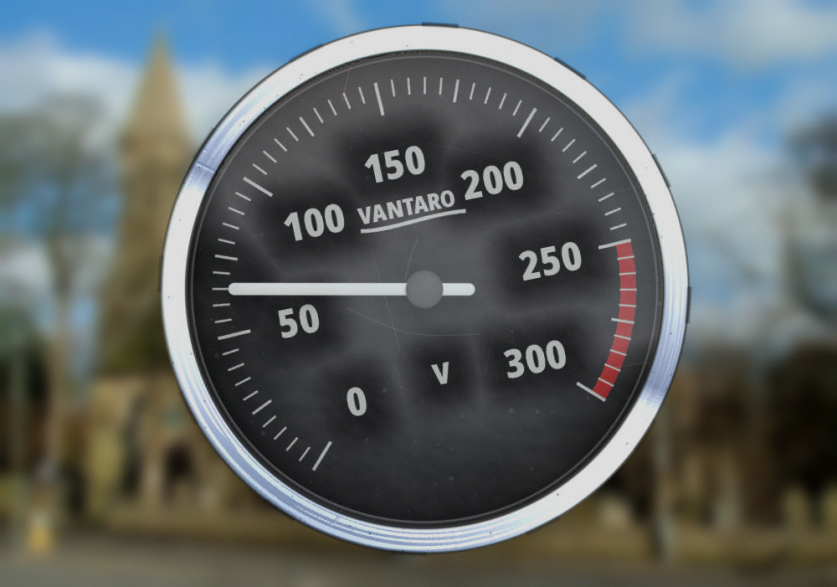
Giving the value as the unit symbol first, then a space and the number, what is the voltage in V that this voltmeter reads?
V 65
